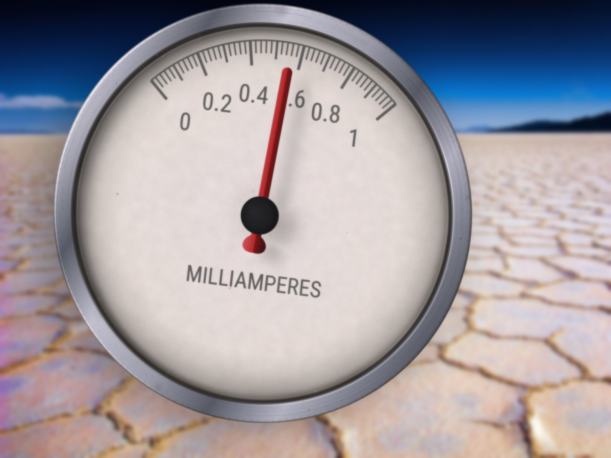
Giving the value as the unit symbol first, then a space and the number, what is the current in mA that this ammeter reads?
mA 0.56
